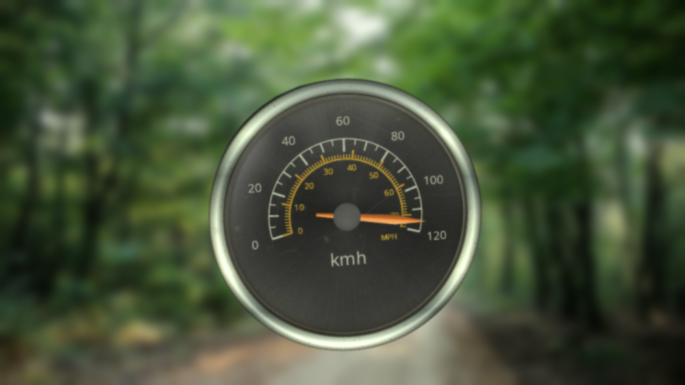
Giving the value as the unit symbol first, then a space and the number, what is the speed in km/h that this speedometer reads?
km/h 115
